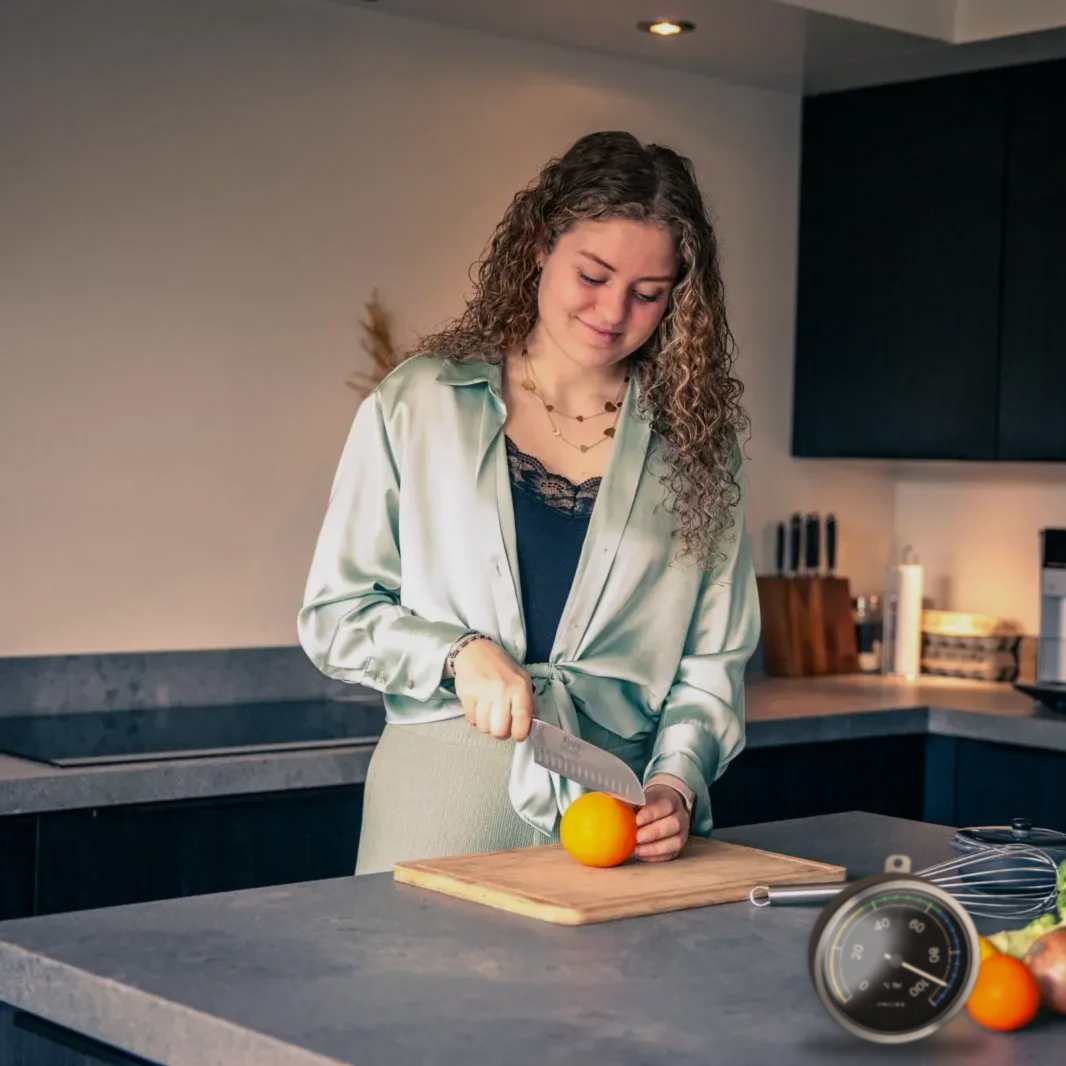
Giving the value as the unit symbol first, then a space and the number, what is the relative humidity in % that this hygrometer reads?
% 92
